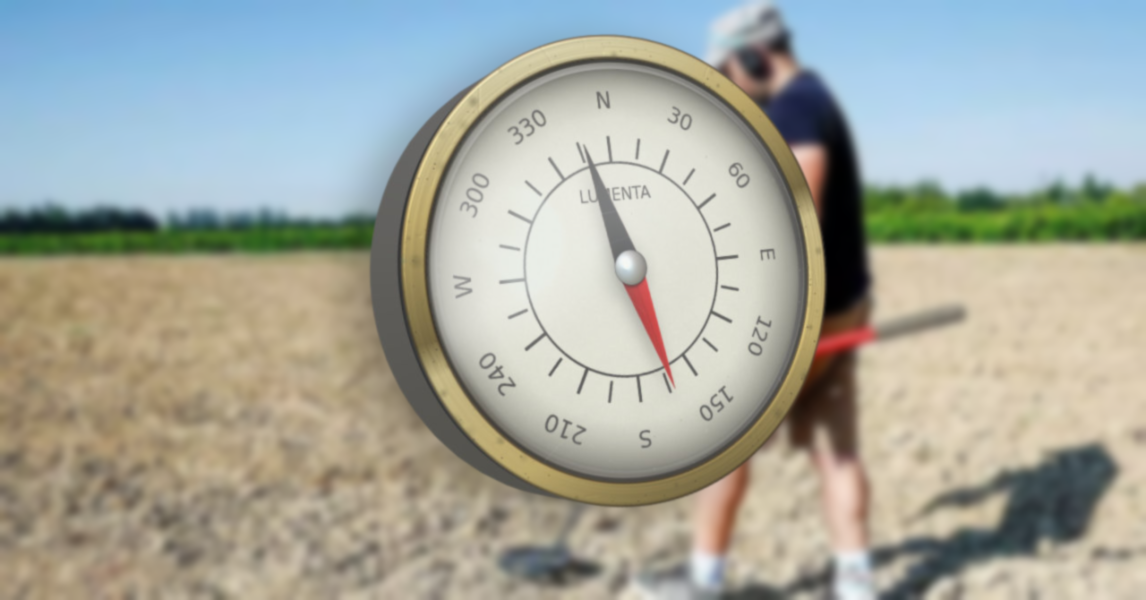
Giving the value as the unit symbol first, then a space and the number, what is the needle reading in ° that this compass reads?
° 165
